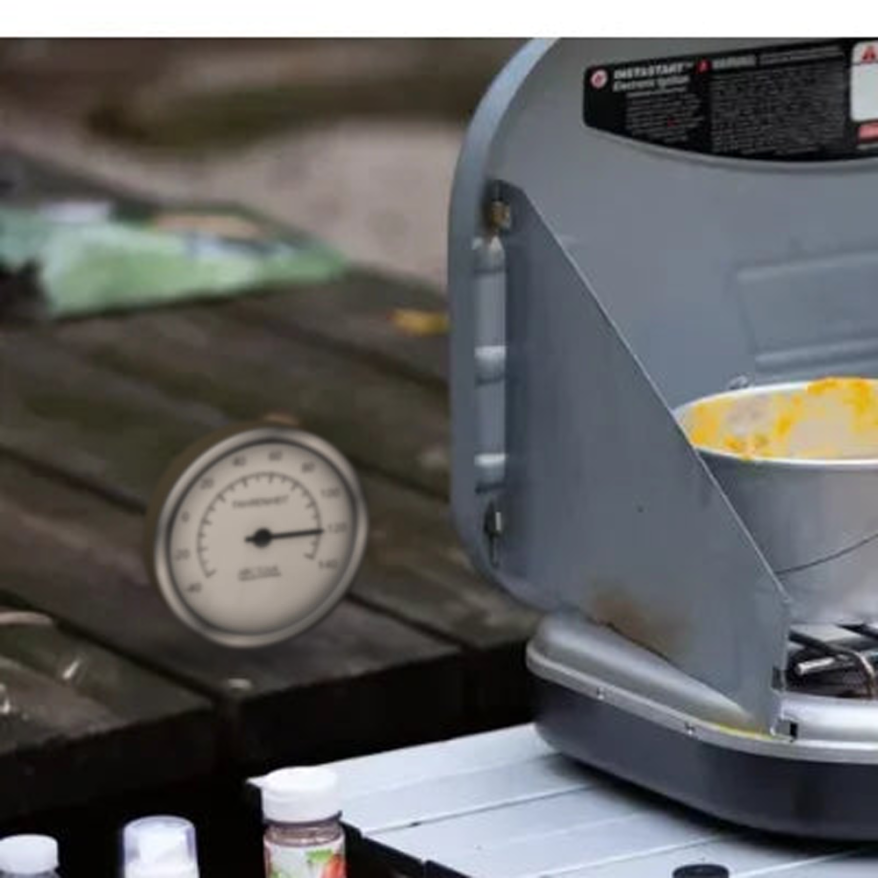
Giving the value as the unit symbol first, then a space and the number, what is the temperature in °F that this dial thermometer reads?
°F 120
